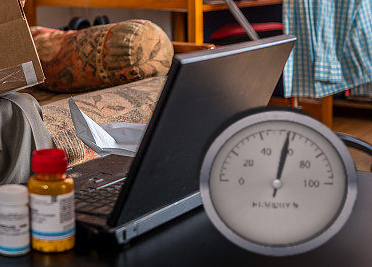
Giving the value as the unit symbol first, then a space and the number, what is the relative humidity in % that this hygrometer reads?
% 56
